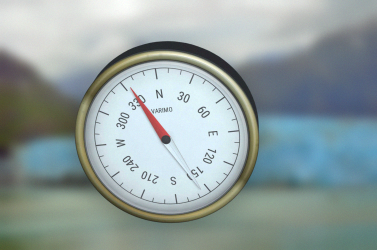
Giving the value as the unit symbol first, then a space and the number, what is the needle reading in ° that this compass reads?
° 335
